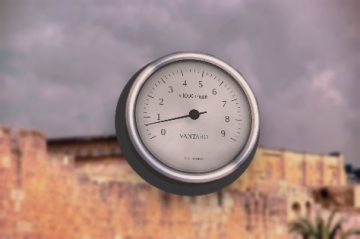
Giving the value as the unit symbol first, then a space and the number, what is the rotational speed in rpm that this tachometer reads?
rpm 600
